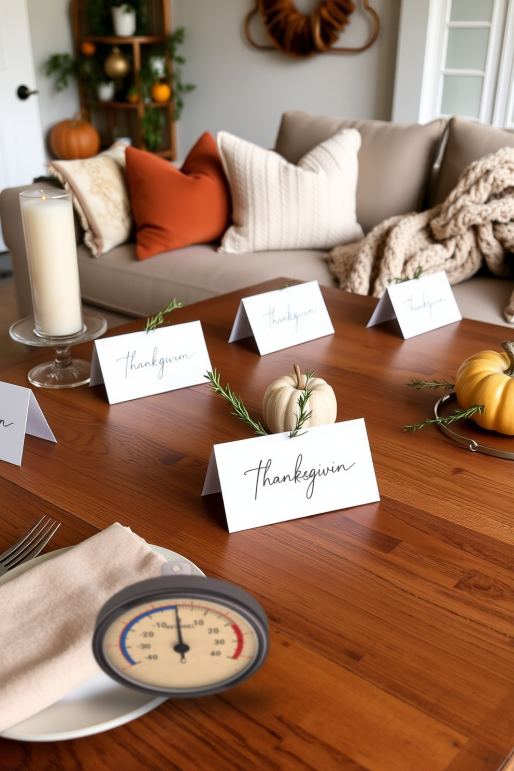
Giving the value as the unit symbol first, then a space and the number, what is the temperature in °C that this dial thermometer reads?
°C 0
